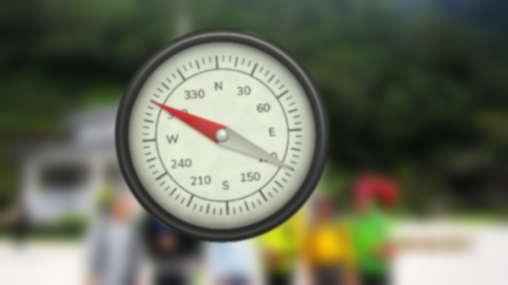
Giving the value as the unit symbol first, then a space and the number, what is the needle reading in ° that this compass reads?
° 300
